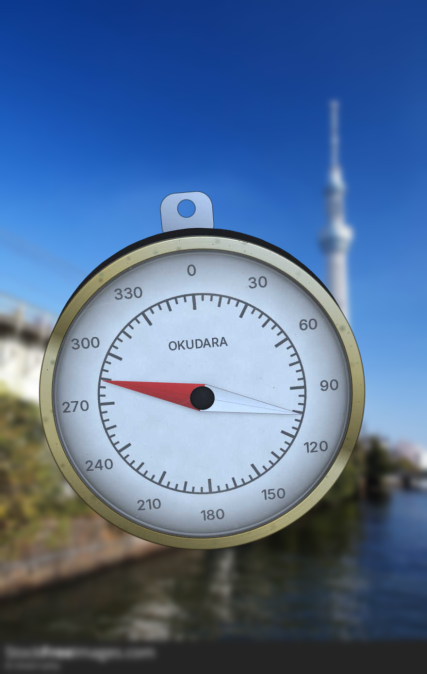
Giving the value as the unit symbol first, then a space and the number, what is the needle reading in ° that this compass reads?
° 285
